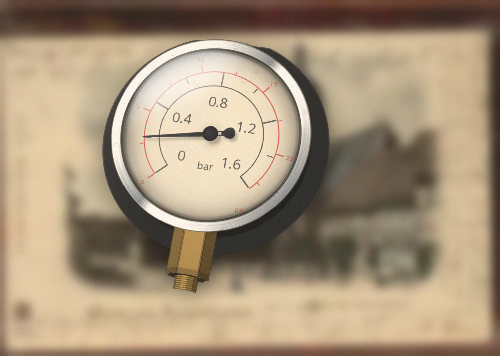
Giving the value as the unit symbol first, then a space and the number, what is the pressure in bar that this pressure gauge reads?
bar 0.2
